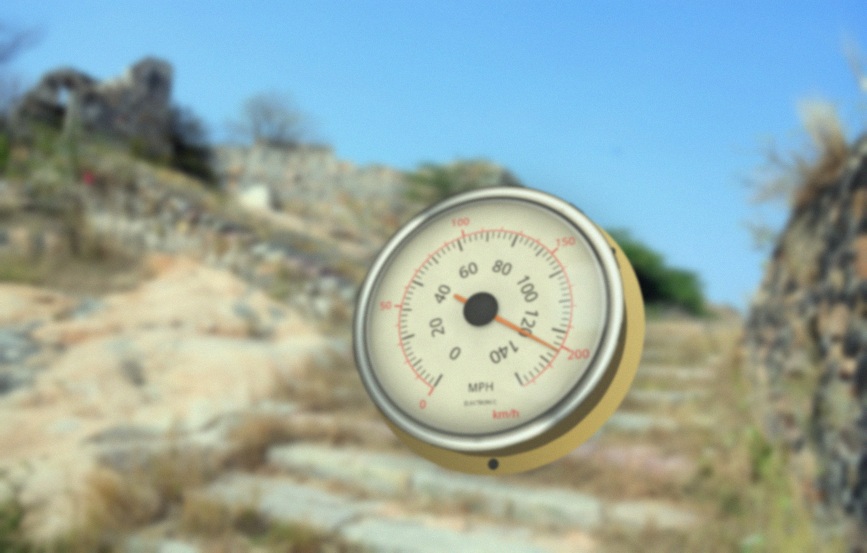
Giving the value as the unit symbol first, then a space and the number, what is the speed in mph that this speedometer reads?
mph 126
